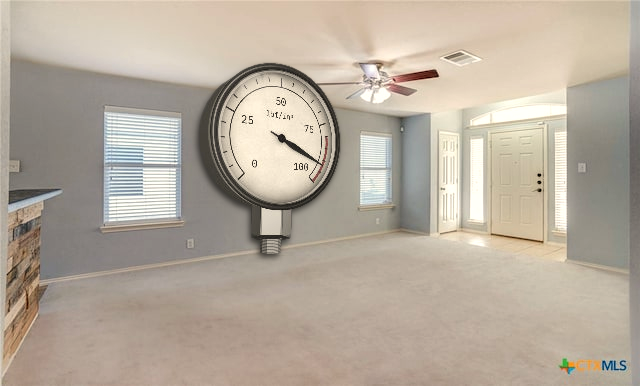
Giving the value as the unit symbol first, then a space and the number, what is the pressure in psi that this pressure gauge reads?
psi 92.5
